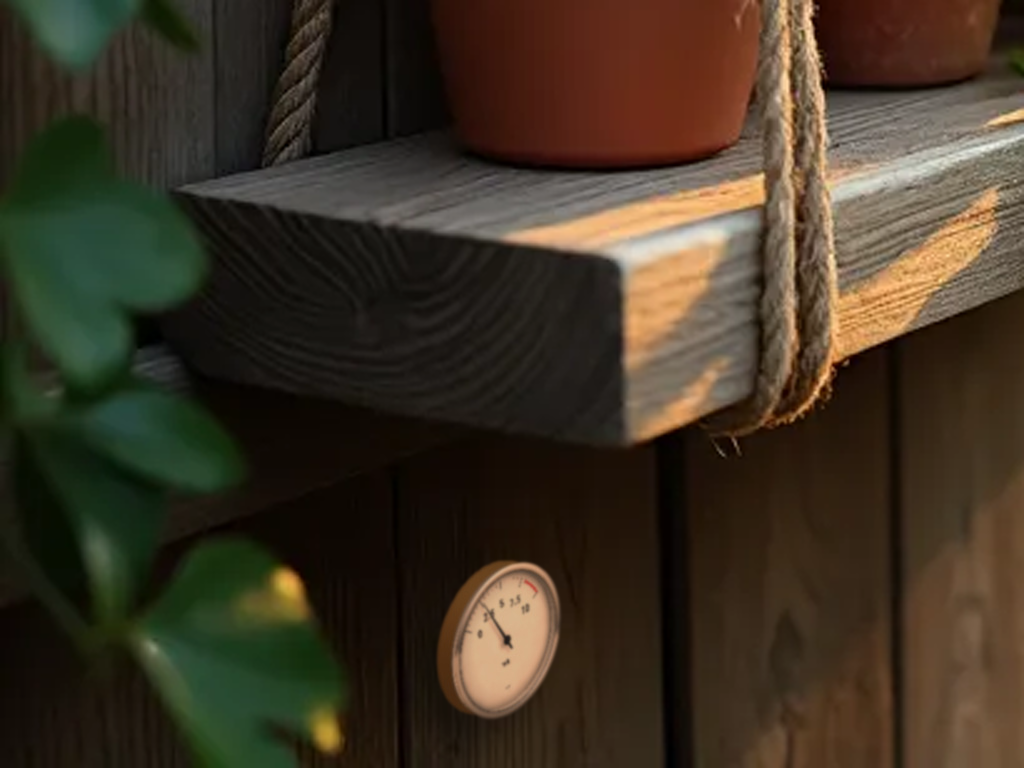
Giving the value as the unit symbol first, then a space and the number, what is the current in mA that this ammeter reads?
mA 2.5
